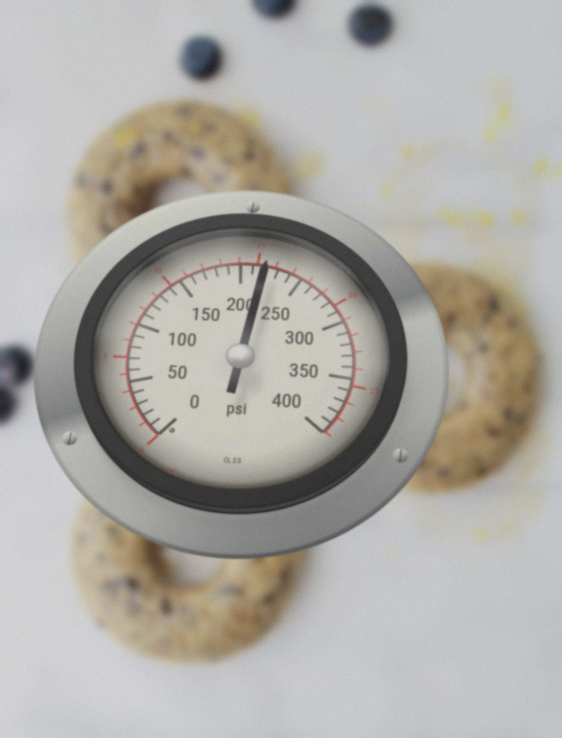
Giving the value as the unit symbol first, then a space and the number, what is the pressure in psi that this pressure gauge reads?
psi 220
